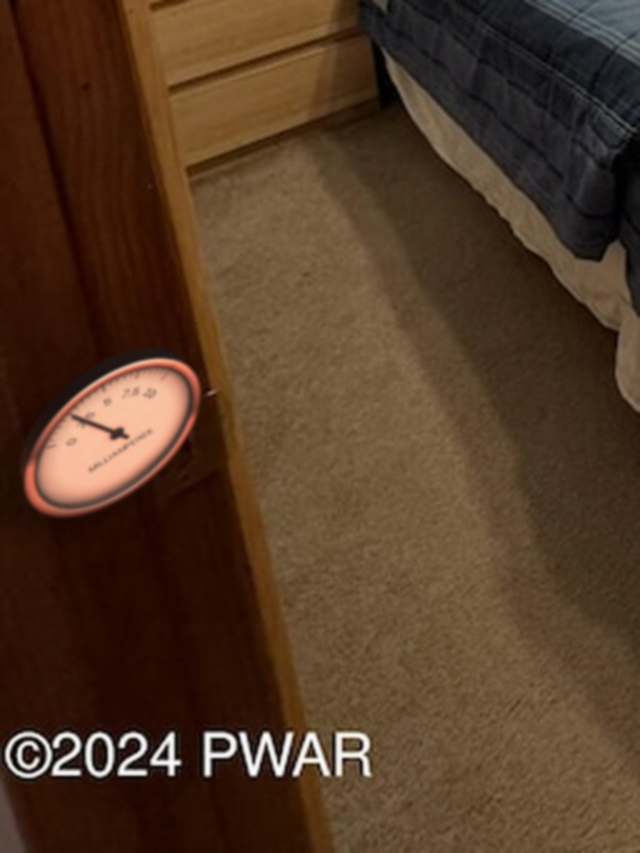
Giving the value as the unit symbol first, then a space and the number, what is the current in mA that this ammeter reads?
mA 2.5
